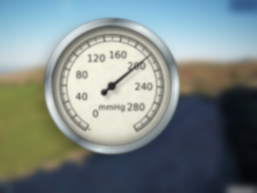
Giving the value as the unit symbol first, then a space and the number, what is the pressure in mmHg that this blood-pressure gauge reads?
mmHg 200
